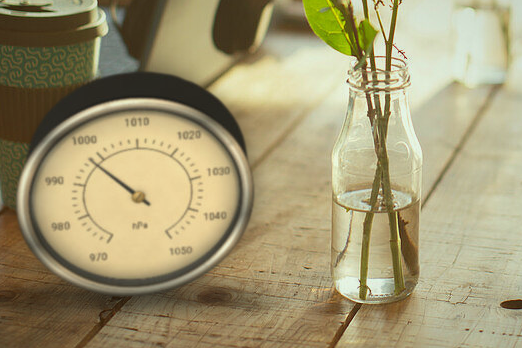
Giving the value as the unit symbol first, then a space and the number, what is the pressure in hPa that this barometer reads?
hPa 998
